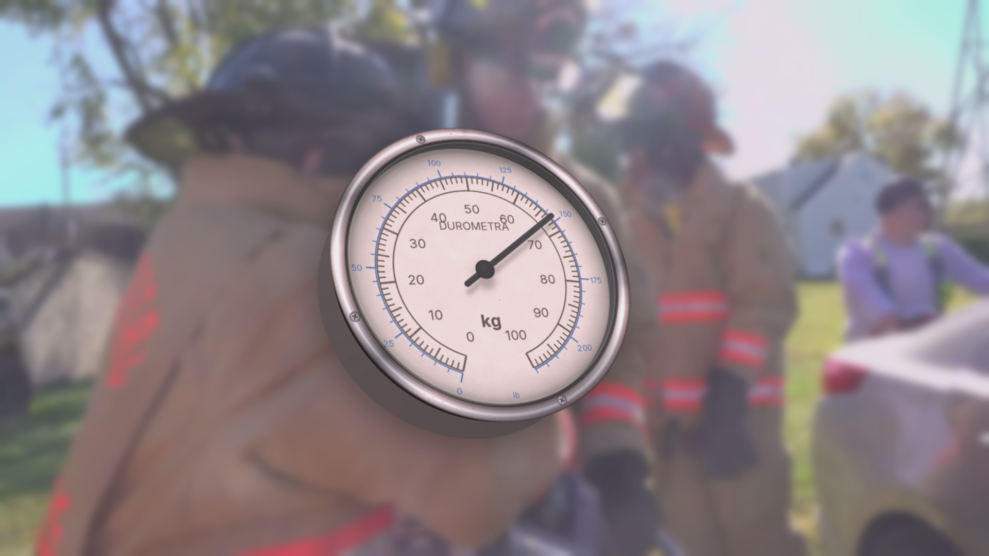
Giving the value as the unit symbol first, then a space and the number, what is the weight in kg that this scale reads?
kg 67
